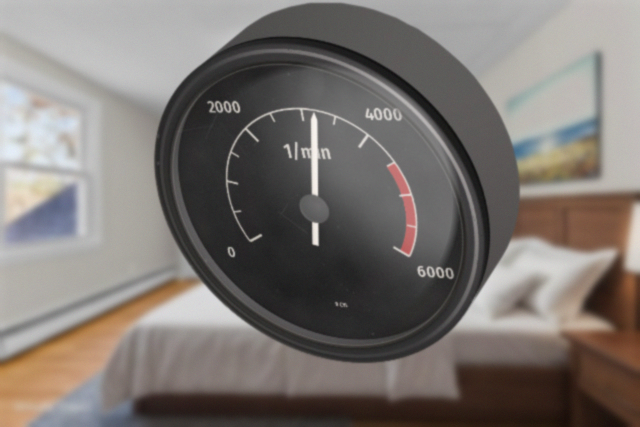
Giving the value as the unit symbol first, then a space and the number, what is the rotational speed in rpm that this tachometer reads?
rpm 3250
